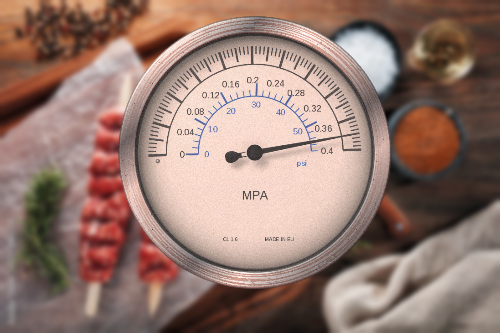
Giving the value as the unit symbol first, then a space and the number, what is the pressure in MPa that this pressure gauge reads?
MPa 0.38
